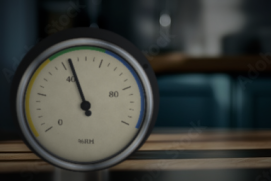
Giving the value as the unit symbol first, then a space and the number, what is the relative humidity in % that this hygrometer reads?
% 44
